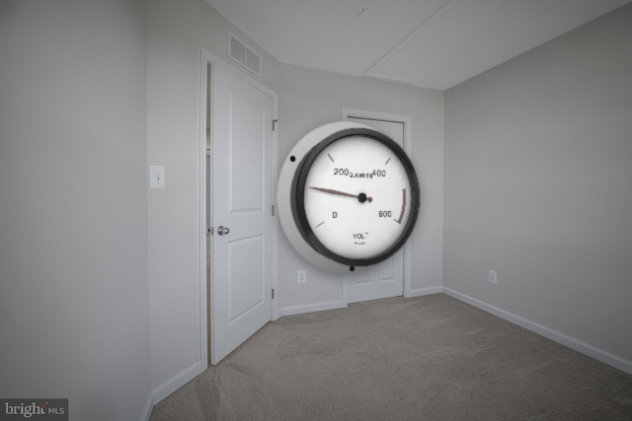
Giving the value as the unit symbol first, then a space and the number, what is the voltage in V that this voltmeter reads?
V 100
